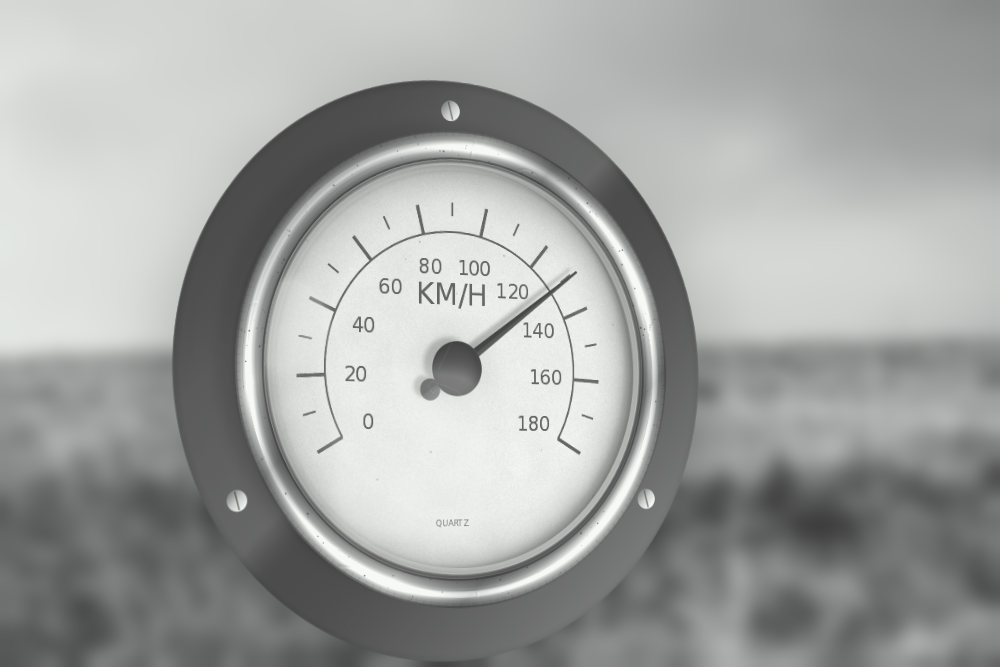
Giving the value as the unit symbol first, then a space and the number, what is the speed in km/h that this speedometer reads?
km/h 130
